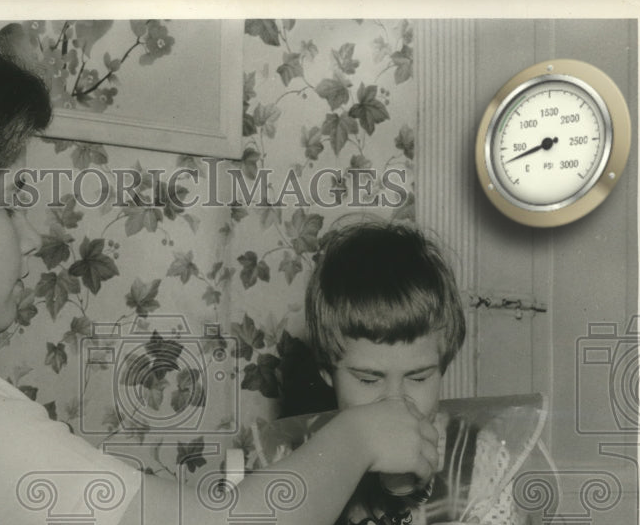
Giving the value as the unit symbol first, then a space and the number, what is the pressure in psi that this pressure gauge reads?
psi 300
